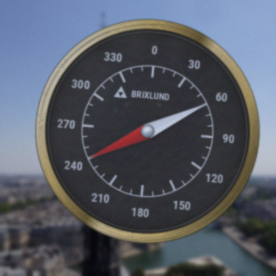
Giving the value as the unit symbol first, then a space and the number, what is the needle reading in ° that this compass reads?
° 240
